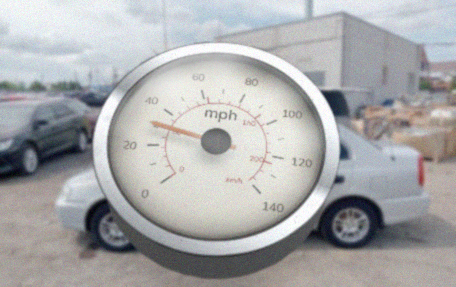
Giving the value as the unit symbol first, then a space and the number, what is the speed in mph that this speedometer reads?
mph 30
